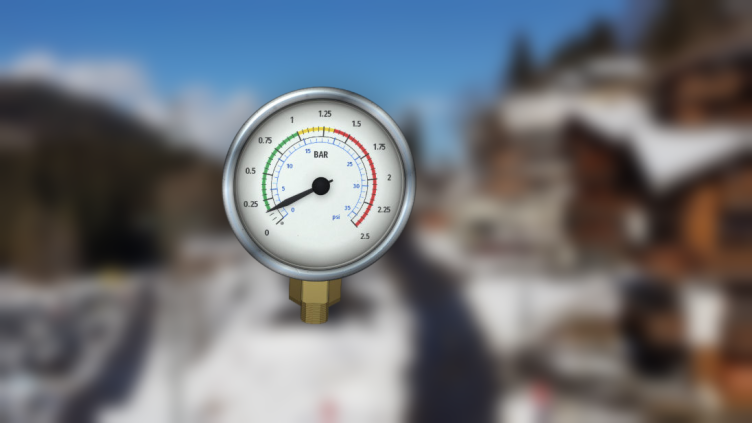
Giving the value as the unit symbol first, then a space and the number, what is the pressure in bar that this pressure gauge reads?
bar 0.15
